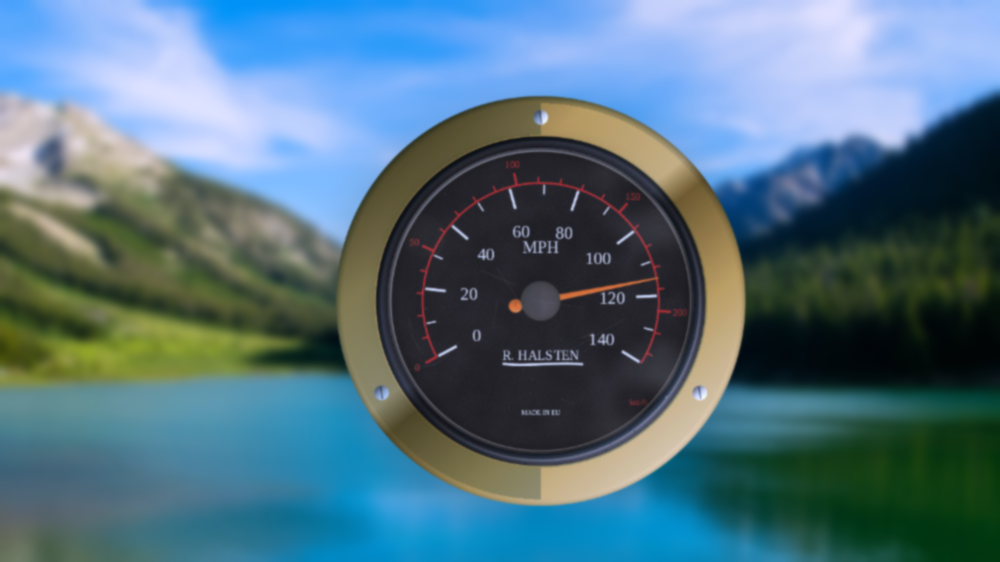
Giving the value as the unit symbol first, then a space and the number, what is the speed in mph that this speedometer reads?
mph 115
